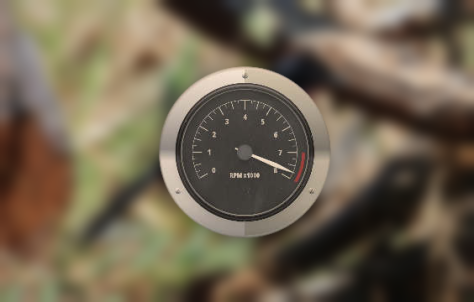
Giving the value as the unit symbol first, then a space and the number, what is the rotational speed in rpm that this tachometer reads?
rpm 7750
